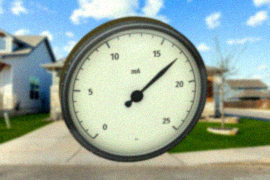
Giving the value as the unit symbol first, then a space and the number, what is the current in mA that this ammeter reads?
mA 17
